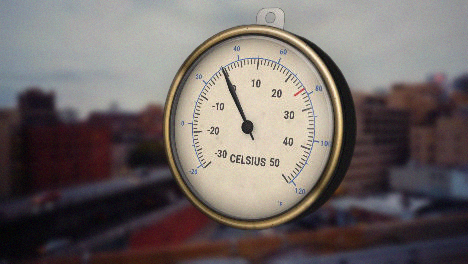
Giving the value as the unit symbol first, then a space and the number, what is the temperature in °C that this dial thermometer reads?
°C 0
